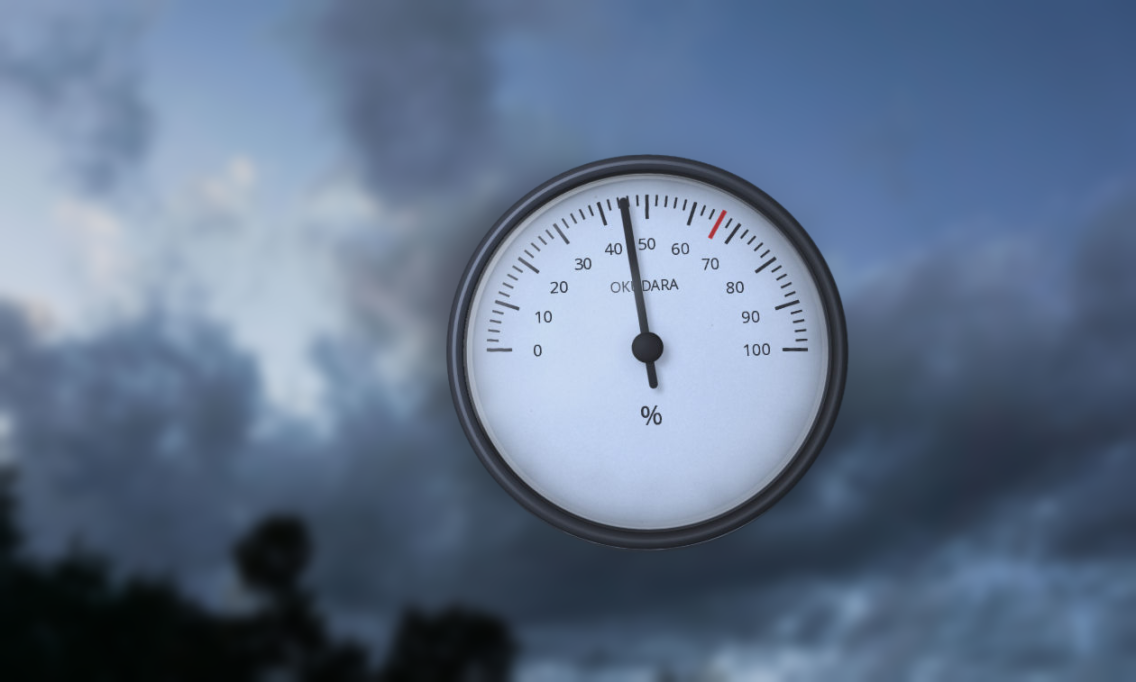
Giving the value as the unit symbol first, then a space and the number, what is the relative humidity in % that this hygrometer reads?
% 45
